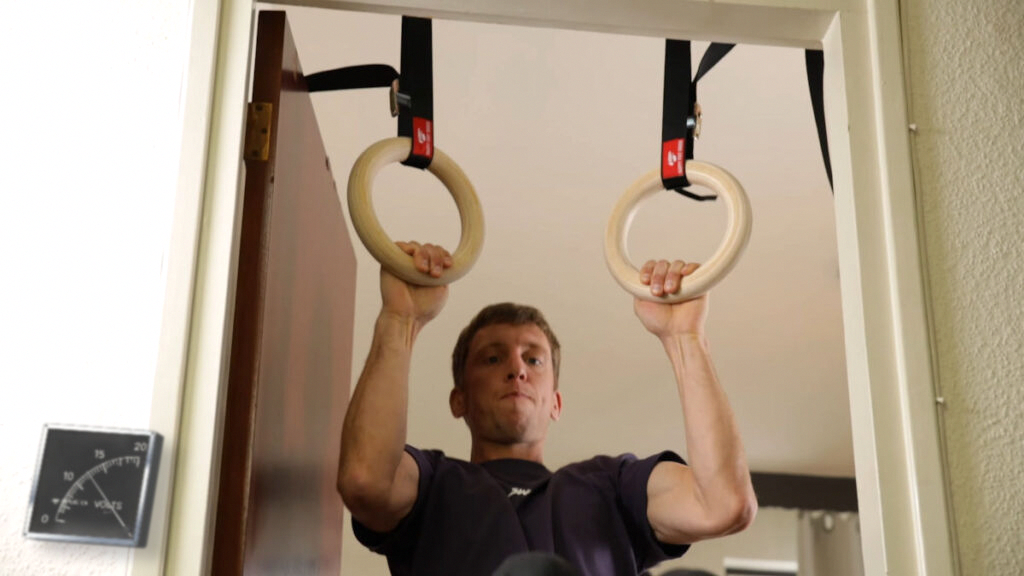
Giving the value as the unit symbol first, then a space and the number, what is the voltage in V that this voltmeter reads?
V 12.5
